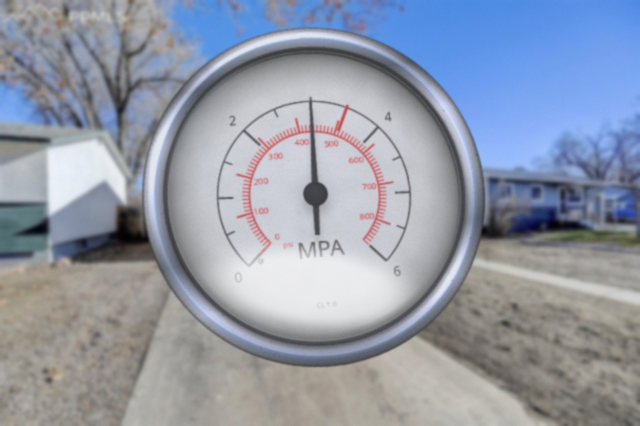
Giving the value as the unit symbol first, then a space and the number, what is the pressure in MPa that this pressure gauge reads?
MPa 3
